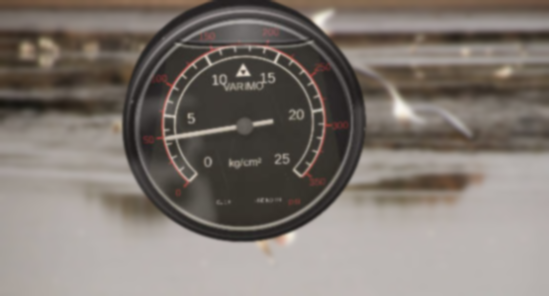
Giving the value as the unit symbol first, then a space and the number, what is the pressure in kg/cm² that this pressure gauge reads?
kg/cm² 3.5
